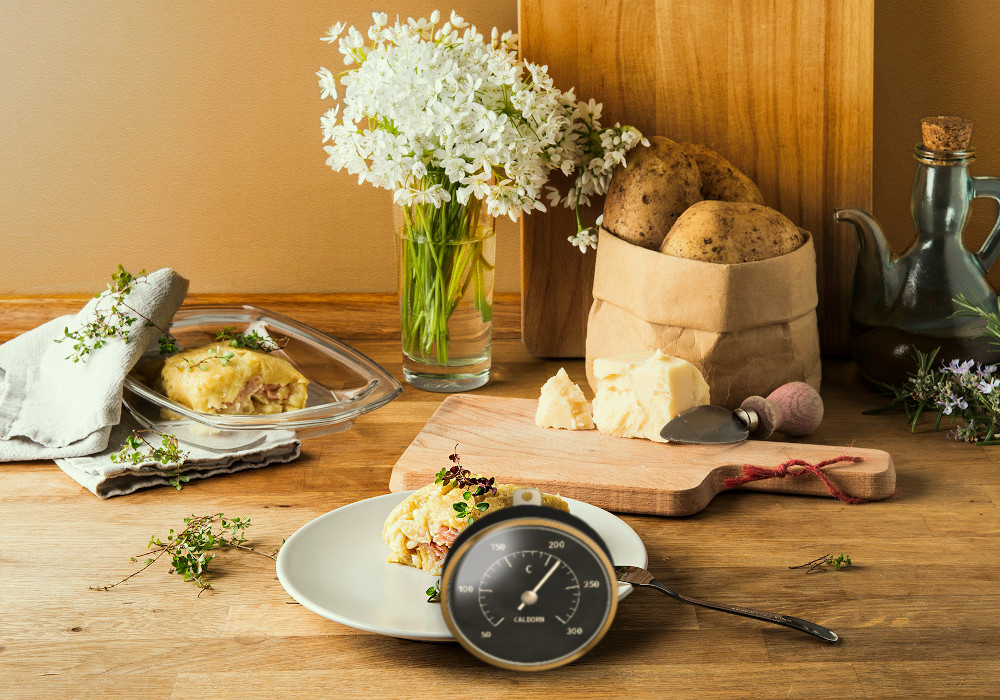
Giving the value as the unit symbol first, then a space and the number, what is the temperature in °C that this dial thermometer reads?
°C 210
